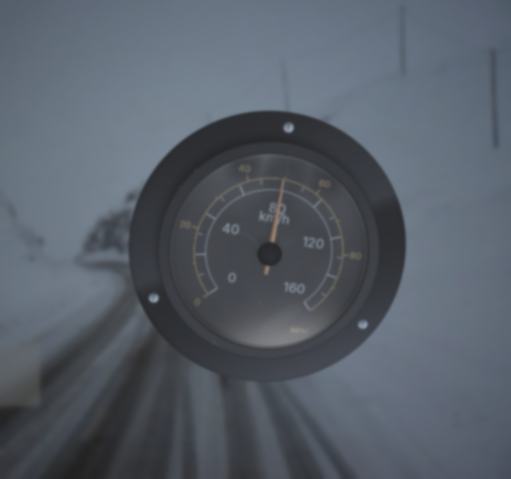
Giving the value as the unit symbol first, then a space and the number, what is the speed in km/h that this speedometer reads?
km/h 80
